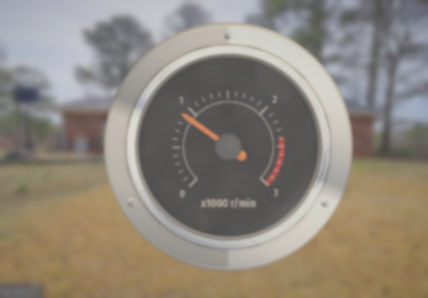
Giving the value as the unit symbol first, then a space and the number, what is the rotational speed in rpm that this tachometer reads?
rpm 900
